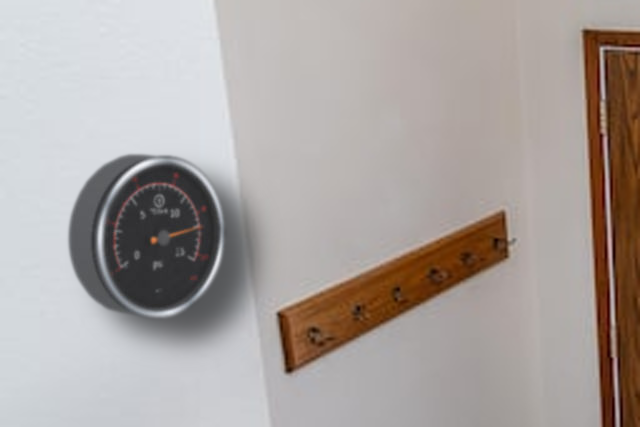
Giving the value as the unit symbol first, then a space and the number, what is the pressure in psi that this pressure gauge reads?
psi 12.5
